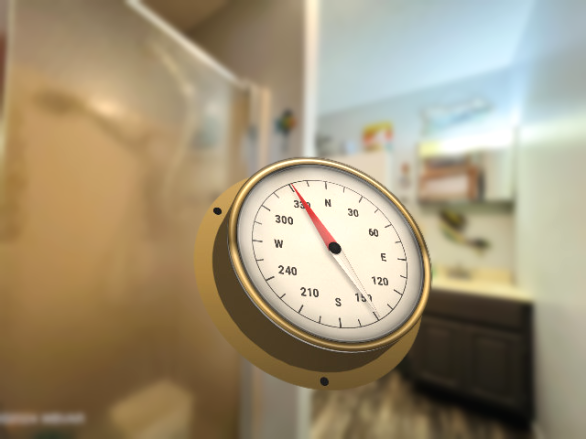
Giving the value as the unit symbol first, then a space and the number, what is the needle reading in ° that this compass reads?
° 330
